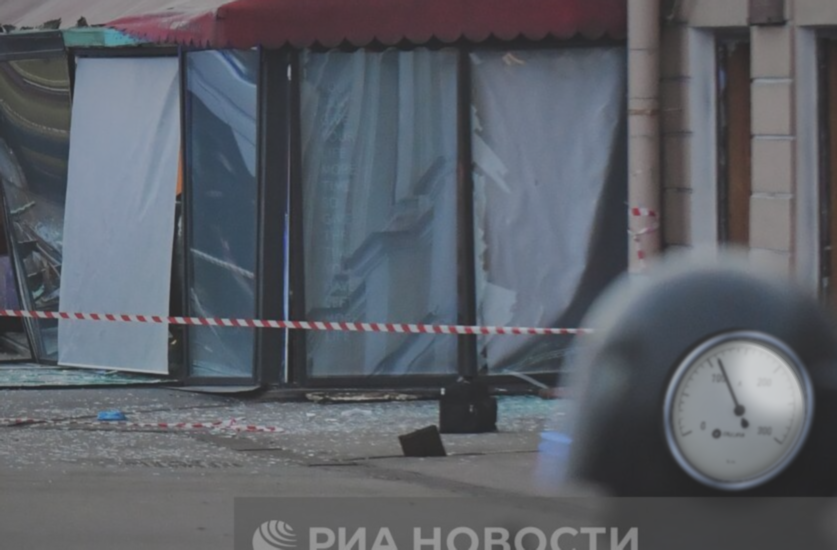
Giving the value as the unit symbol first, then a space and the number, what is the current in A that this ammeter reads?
A 110
